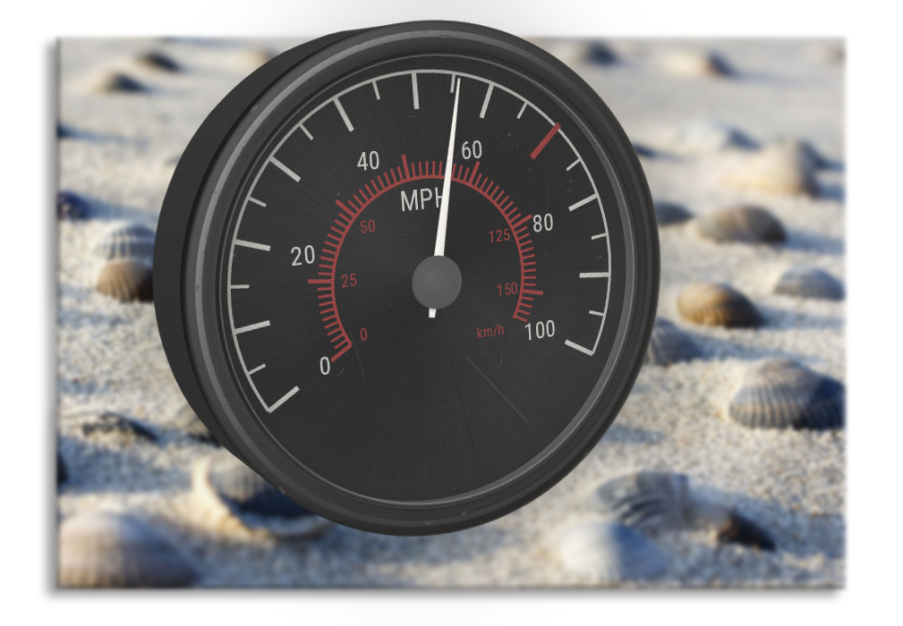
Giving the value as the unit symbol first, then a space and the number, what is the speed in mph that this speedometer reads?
mph 55
